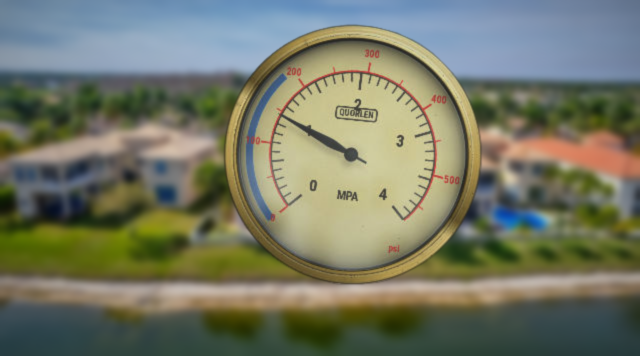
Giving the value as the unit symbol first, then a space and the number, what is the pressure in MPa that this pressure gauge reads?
MPa 1
